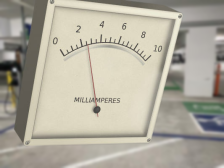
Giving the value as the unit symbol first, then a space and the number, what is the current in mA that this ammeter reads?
mA 2.5
